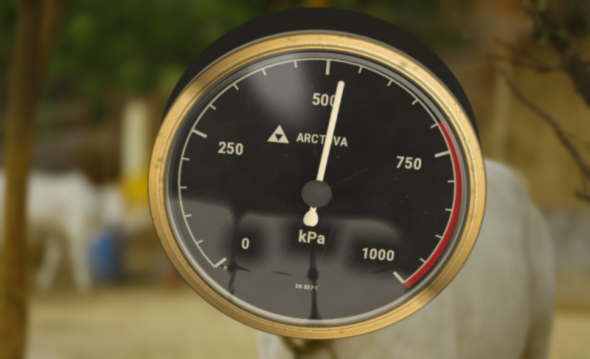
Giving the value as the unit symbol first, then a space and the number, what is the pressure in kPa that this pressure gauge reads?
kPa 525
